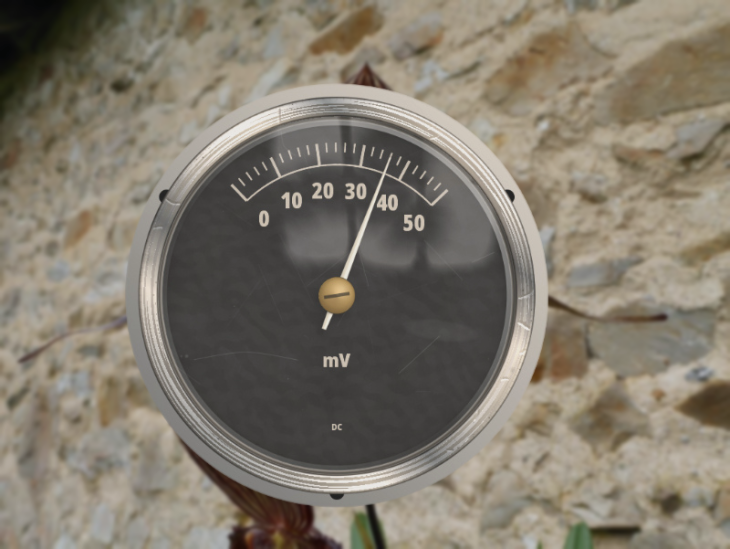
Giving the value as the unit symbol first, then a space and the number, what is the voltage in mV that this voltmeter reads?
mV 36
